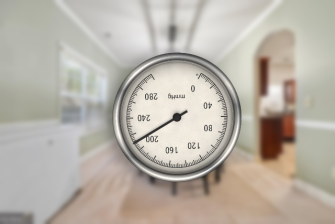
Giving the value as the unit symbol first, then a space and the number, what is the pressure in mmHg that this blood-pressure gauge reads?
mmHg 210
